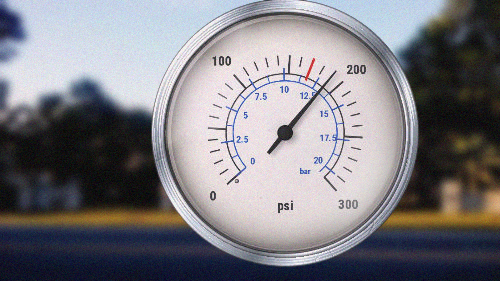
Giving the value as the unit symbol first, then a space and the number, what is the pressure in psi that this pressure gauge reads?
psi 190
